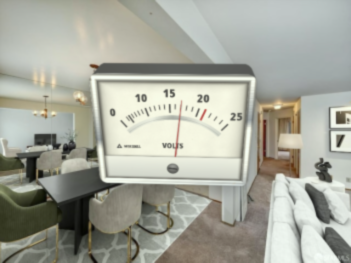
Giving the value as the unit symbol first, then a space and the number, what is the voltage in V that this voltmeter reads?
V 17
